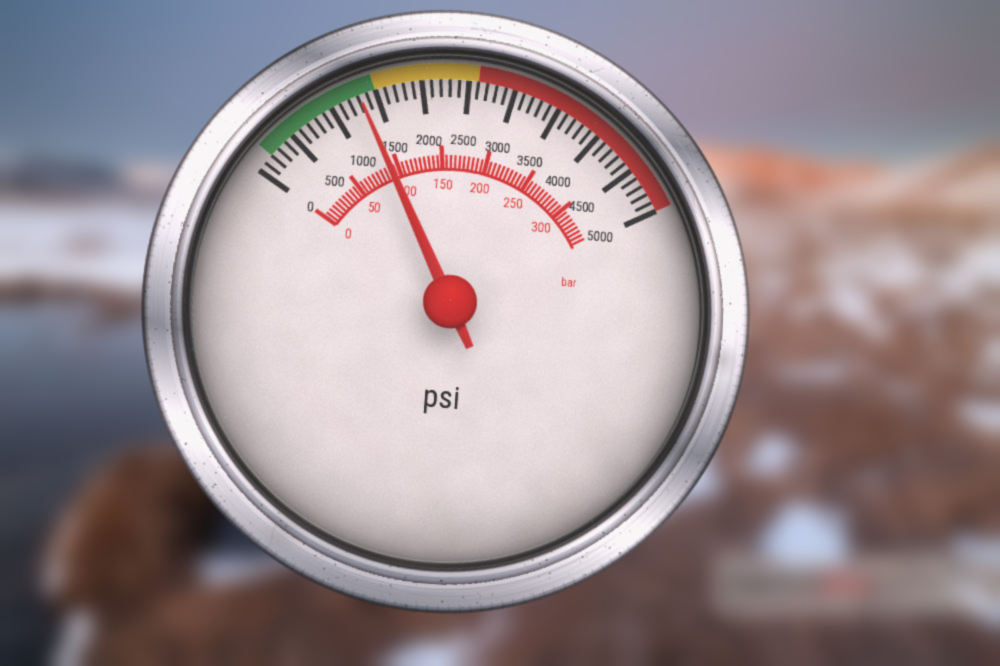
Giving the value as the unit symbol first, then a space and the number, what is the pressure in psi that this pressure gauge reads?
psi 1300
